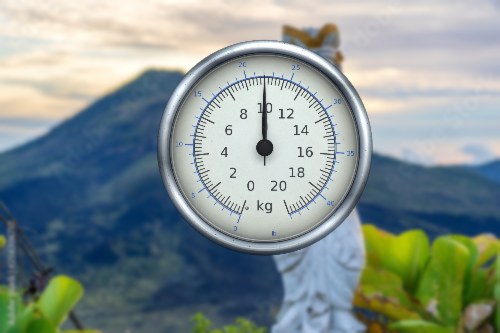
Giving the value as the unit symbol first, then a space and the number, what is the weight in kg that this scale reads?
kg 10
